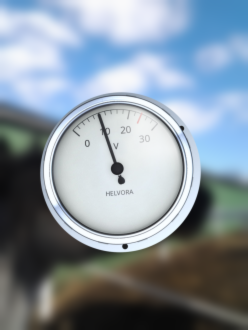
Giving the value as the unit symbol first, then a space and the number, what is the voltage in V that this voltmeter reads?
V 10
